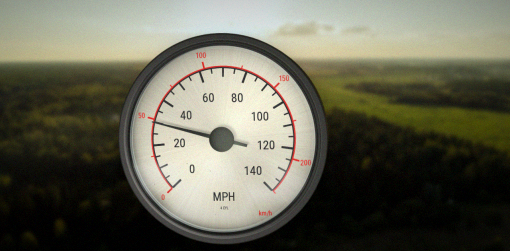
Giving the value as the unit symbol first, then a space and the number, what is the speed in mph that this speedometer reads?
mph 30
